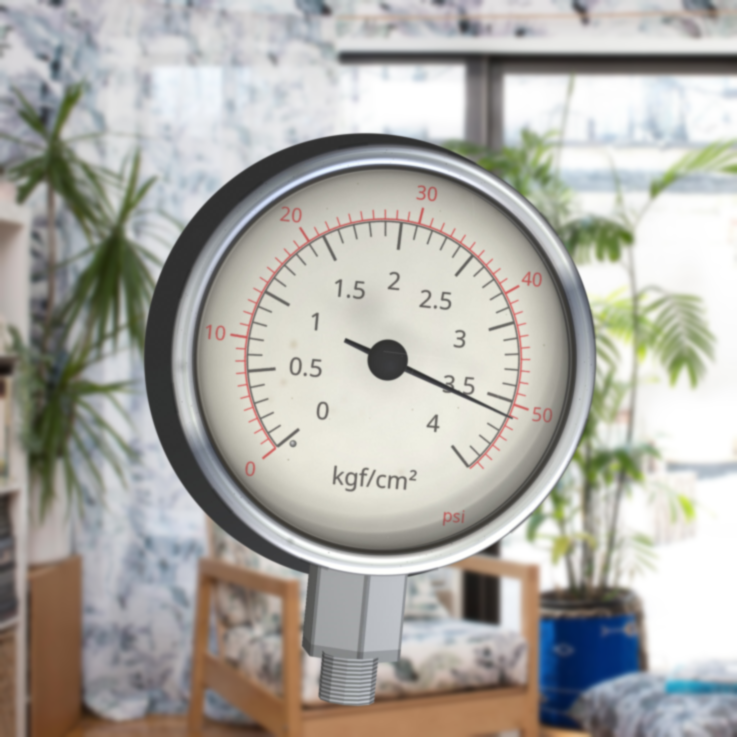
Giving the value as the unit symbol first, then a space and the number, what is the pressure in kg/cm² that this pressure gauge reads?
kg/cm² 3.6
